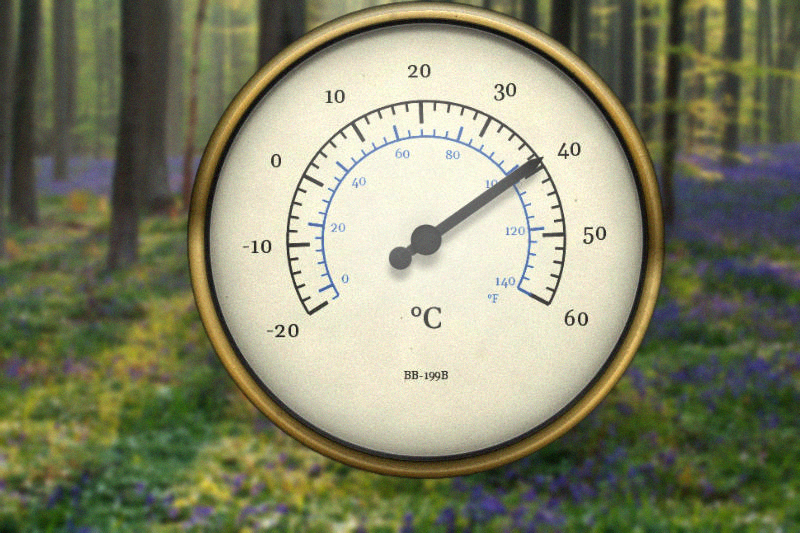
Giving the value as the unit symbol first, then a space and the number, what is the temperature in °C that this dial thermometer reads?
°C 39
